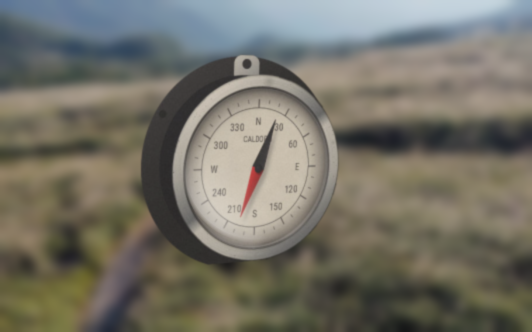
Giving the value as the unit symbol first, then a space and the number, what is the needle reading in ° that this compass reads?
° 200
